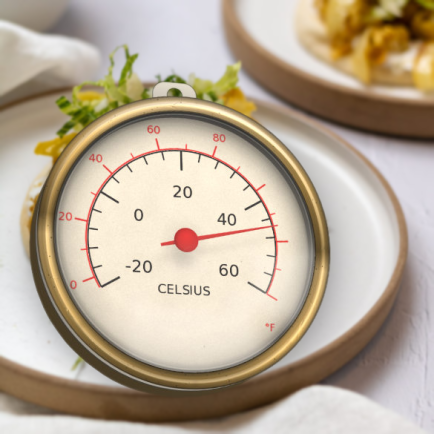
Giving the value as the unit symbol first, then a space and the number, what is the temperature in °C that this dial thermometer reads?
°C 46
